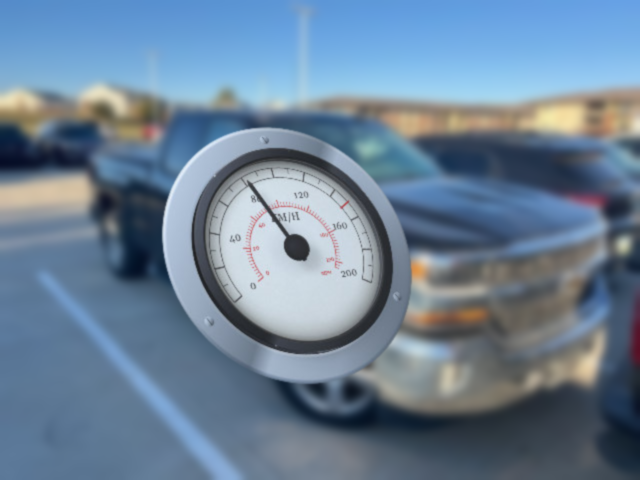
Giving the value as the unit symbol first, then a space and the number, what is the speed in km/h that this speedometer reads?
km/h 80
